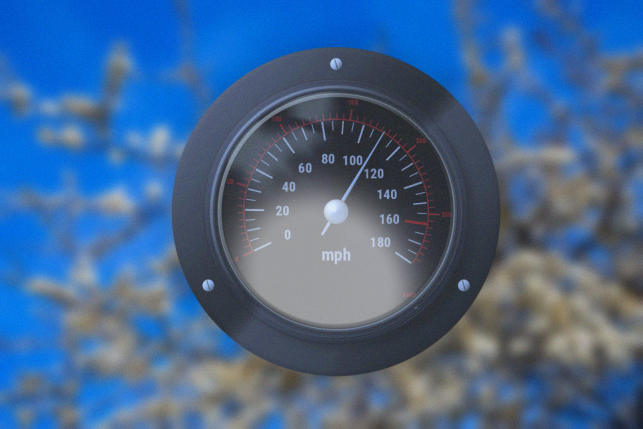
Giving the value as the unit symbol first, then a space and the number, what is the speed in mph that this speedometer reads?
mph 110
